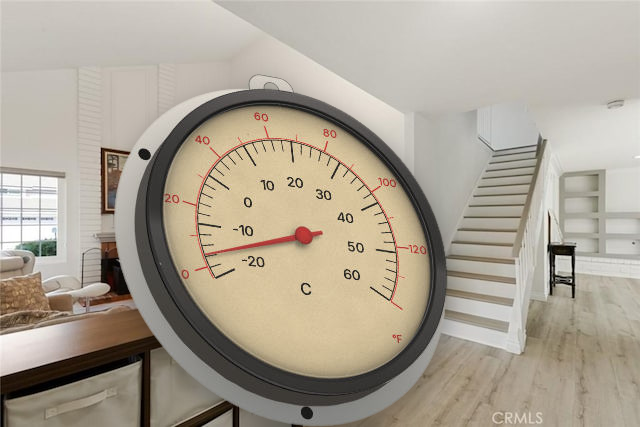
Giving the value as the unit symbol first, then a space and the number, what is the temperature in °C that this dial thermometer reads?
°C -16
